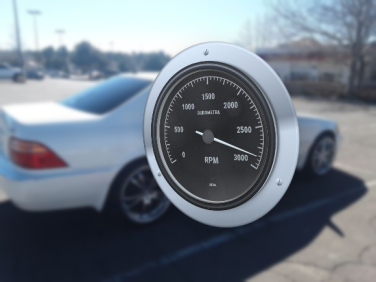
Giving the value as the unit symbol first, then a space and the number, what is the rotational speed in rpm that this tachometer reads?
rpm 2850
